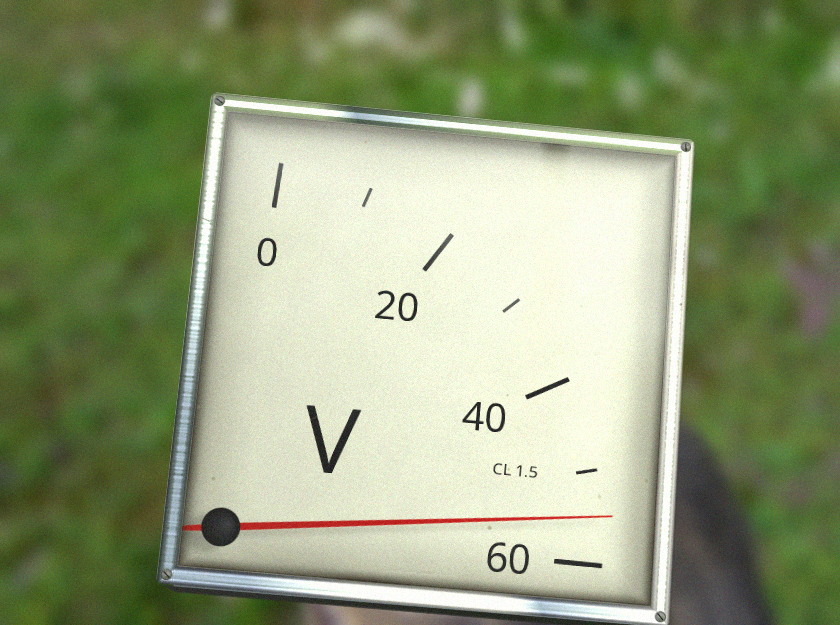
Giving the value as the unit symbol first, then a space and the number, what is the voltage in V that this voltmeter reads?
V 55
